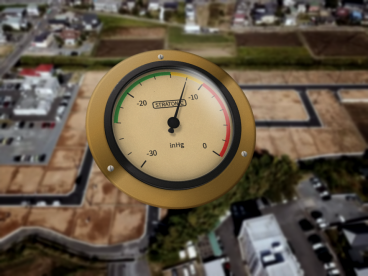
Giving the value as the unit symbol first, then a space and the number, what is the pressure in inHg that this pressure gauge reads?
inHg -12
